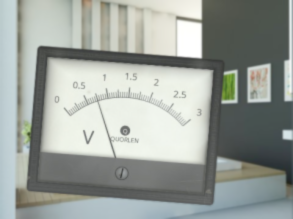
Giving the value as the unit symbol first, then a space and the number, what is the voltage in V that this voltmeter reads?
V 0.75
